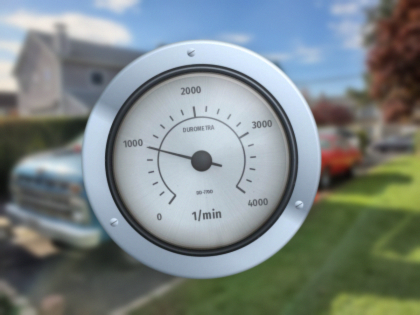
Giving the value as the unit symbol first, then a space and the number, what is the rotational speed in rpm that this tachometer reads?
rpm 1000
